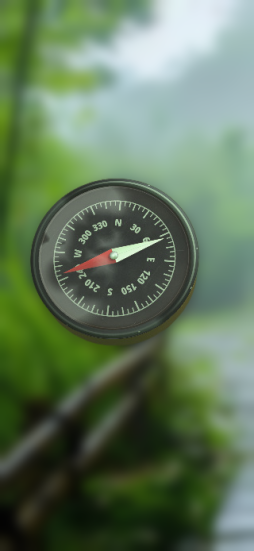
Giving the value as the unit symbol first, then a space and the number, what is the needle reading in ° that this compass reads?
° 245
